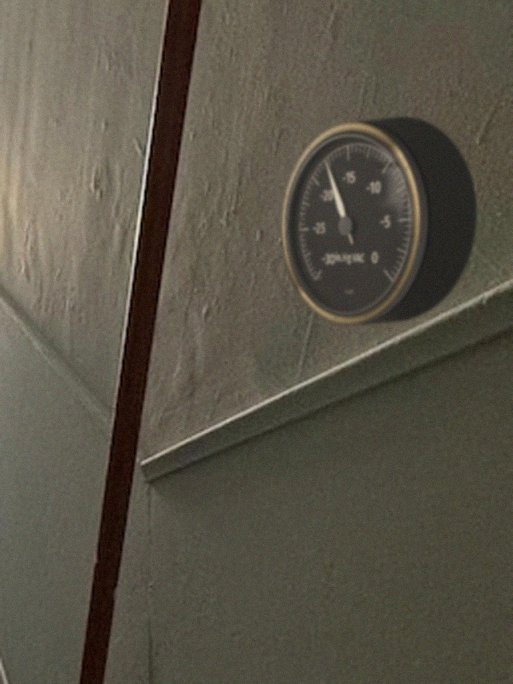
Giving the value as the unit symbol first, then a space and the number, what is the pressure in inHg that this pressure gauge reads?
inHg -17.5
